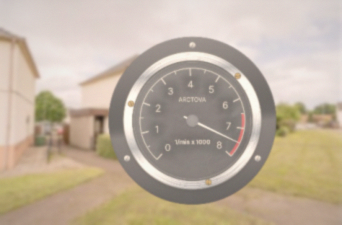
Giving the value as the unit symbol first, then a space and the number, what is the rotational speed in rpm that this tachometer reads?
rpm 7500
